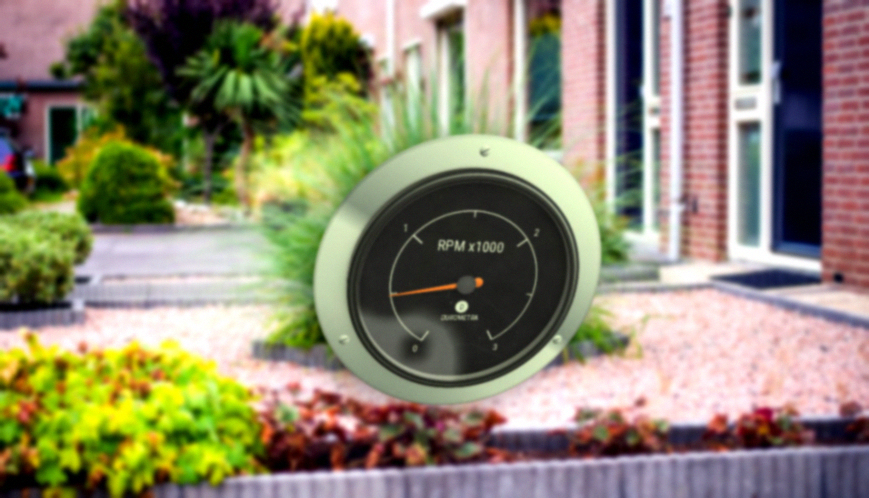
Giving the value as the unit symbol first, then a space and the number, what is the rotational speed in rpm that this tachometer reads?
rpm 500
